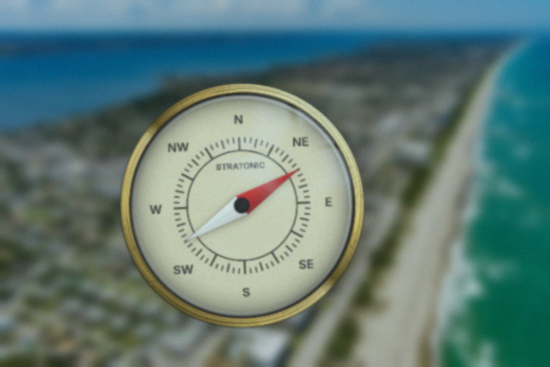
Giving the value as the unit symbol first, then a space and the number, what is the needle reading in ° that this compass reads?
° 60
